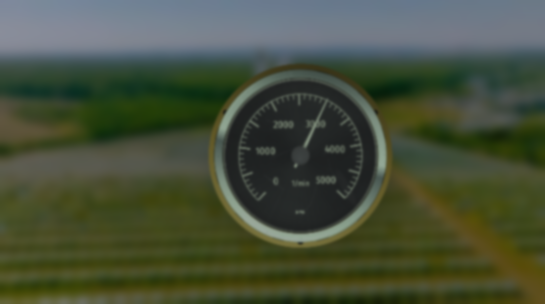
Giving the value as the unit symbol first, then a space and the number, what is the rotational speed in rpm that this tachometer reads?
rpm 3000
